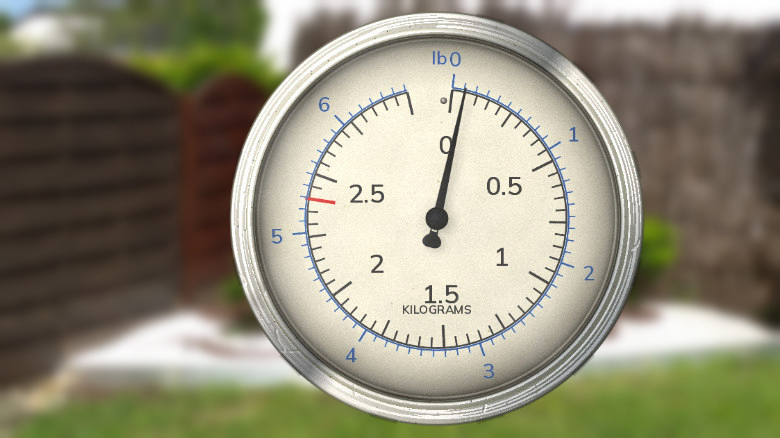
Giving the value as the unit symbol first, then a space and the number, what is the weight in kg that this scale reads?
kg 0.05
